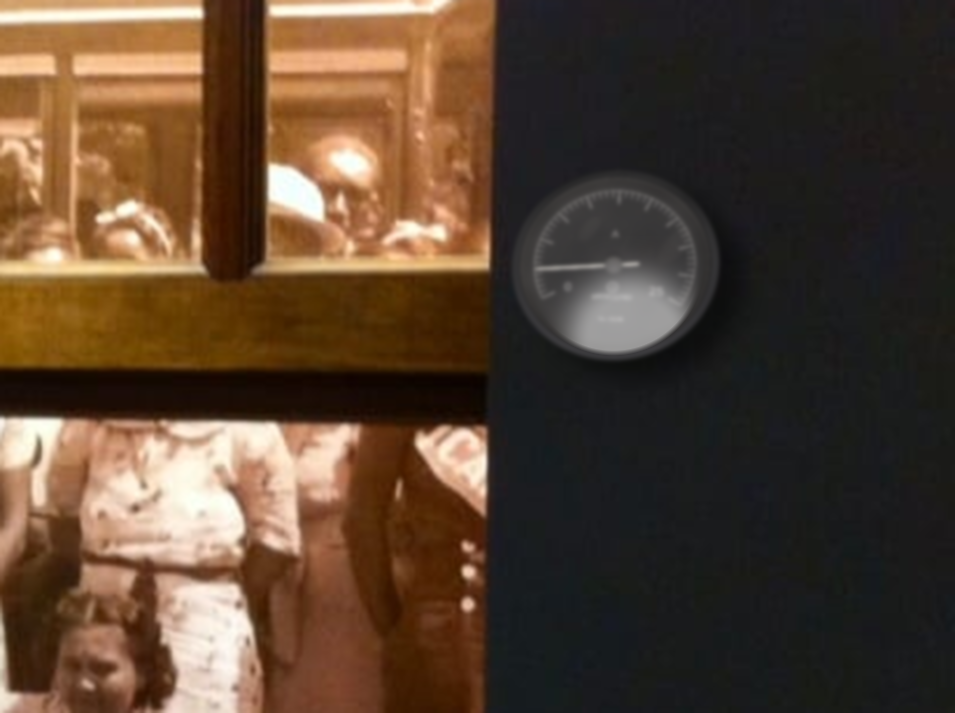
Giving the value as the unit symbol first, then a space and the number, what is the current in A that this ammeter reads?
A 2.5
